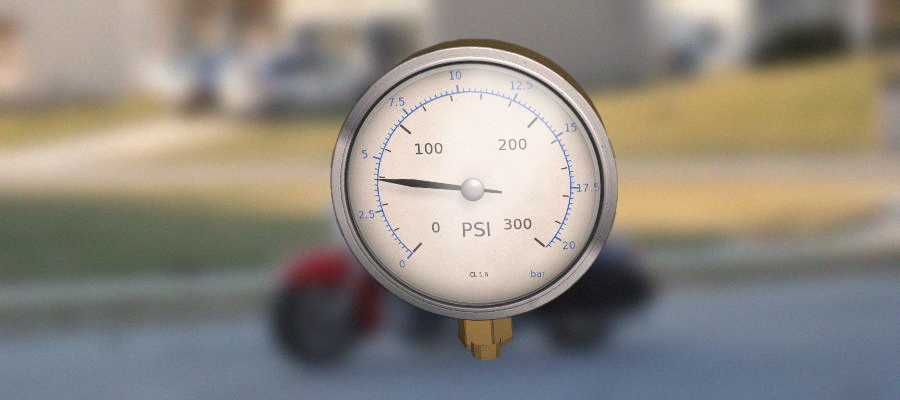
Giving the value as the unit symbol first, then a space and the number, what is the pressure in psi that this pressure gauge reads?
psi 60
